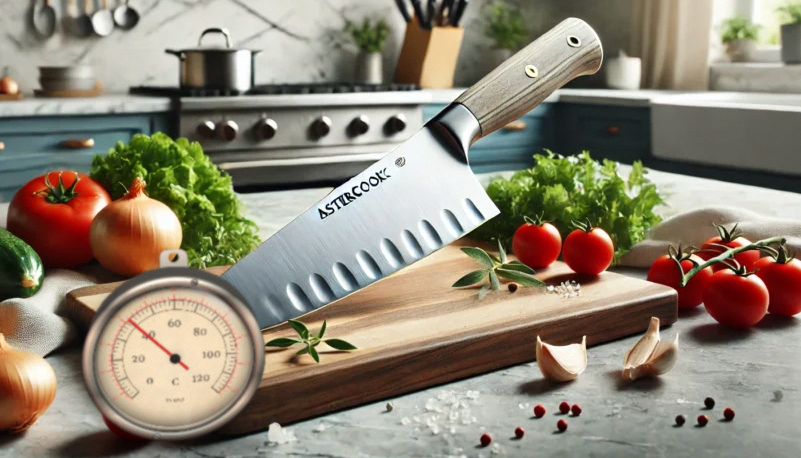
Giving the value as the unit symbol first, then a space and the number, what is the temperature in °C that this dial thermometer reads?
°C 40
